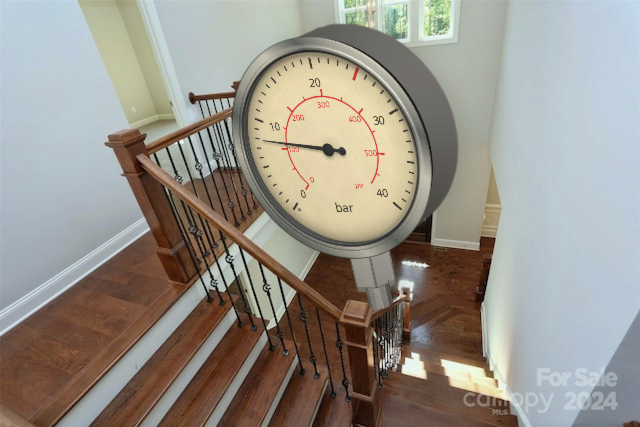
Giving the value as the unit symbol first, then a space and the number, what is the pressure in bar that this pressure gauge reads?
bar 8
